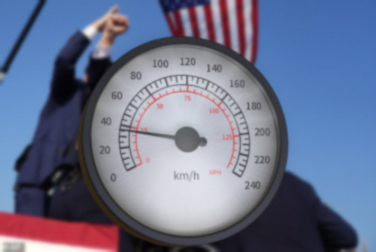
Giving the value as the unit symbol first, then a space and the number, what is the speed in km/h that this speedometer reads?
km/h 35
